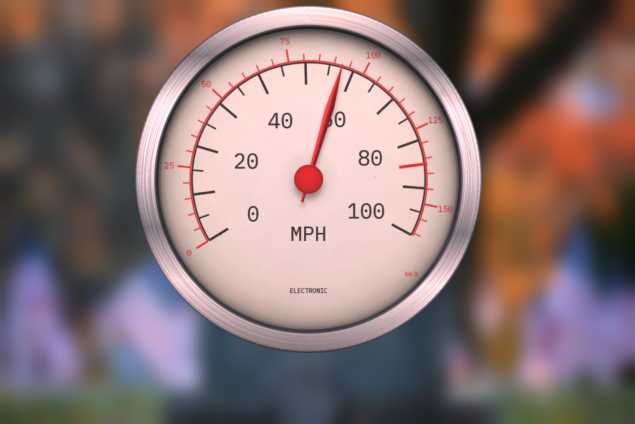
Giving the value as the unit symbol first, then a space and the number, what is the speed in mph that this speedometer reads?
mph 57.5
